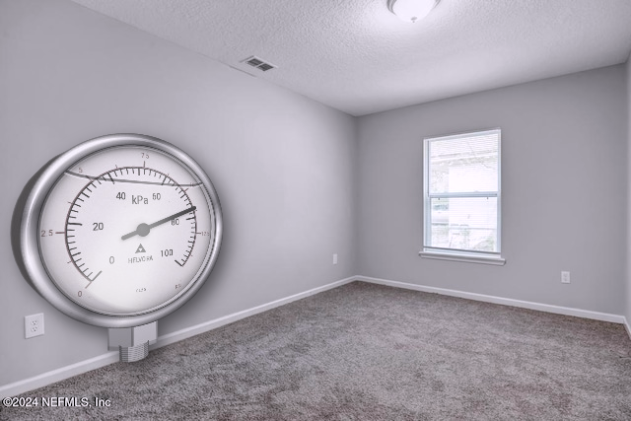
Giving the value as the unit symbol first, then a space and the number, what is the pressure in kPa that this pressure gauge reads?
kPa 76
